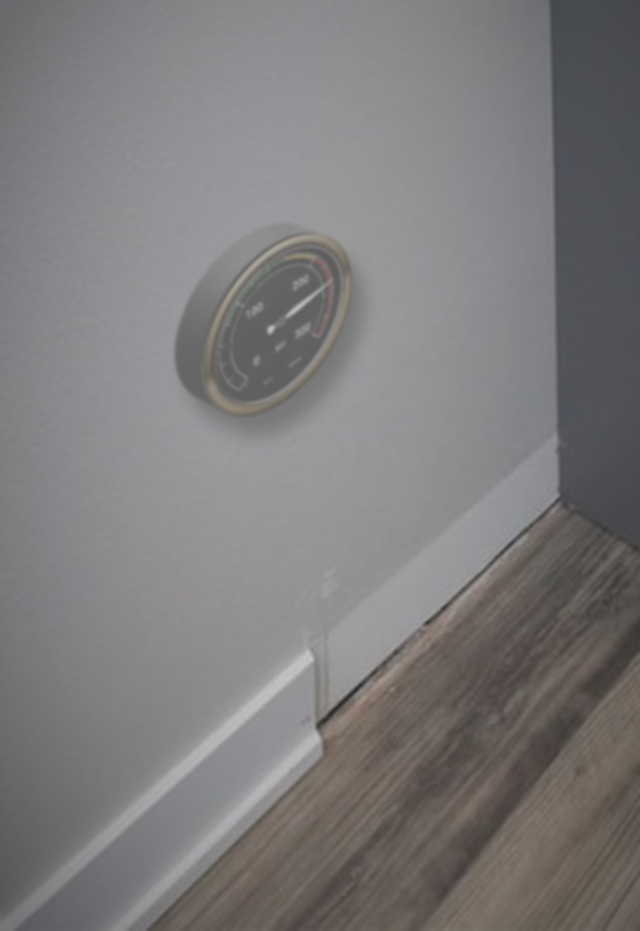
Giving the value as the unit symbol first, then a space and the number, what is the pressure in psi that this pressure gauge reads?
psi 240
